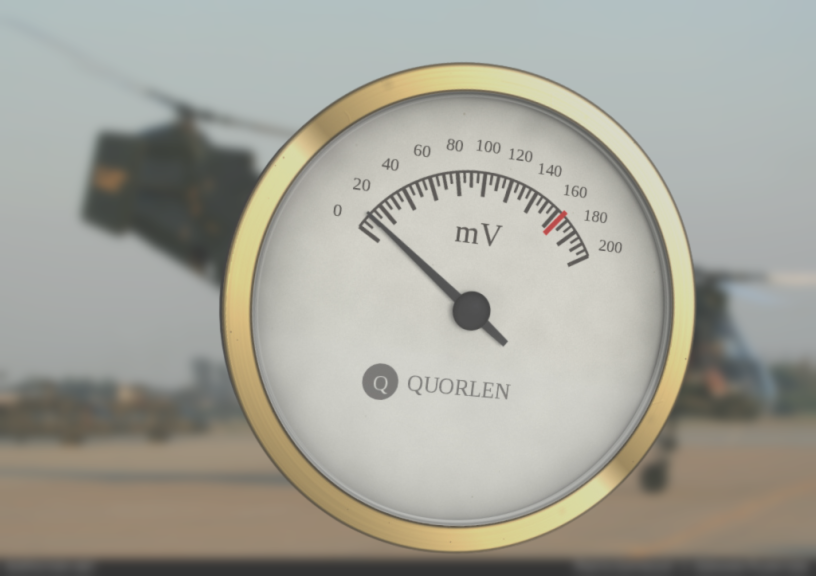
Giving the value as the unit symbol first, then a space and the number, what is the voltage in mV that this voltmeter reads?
mV 10
